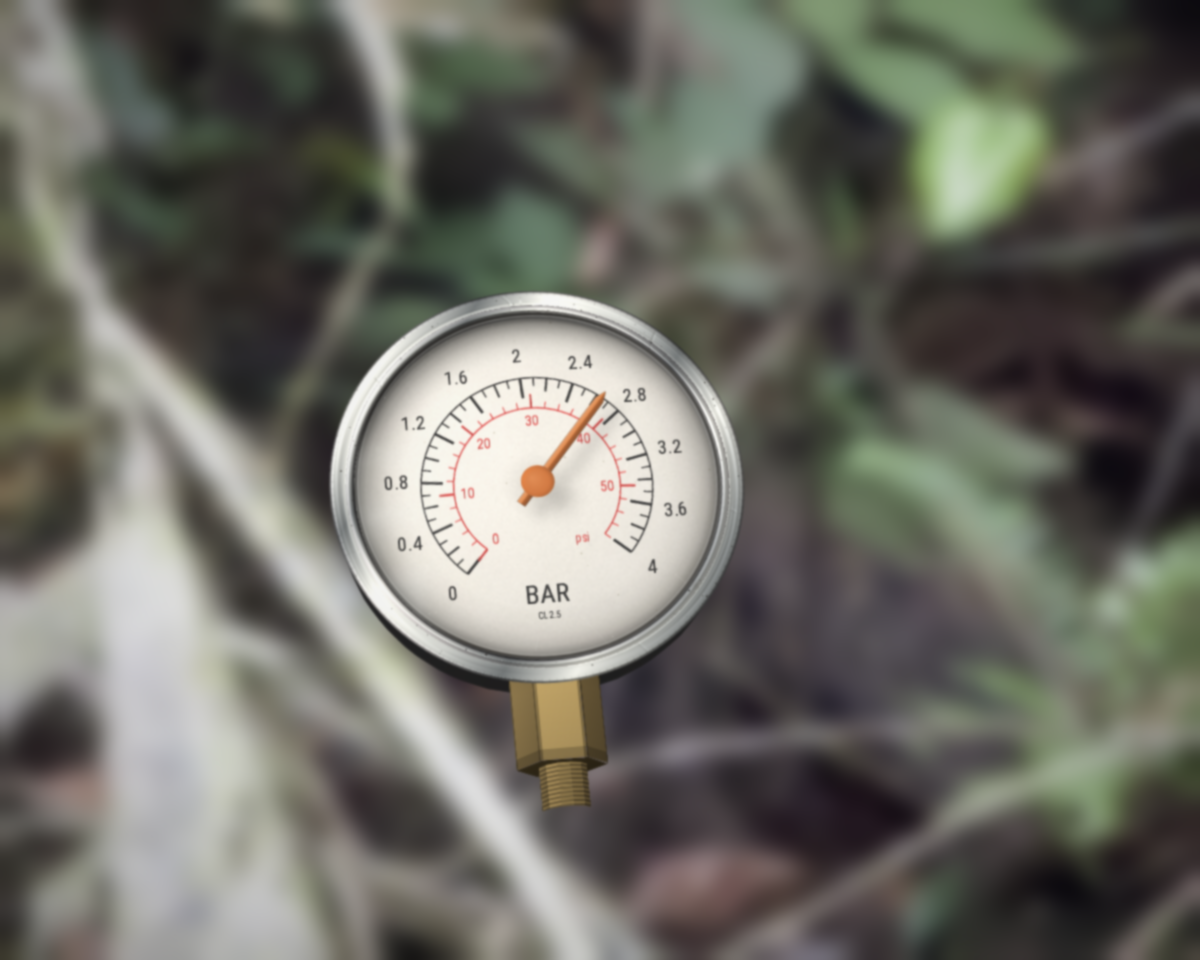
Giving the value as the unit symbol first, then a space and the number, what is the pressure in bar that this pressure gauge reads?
bar 2.65
